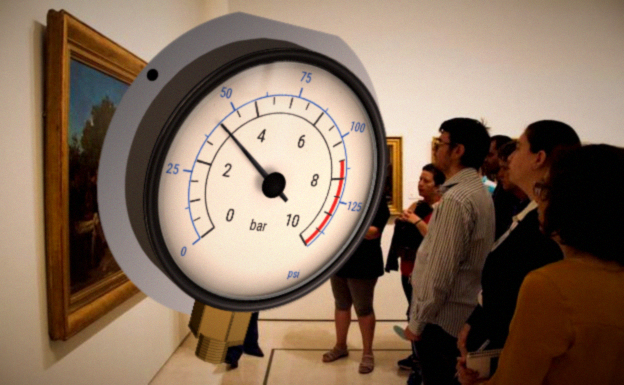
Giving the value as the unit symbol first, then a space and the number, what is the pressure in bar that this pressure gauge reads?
bar 3
